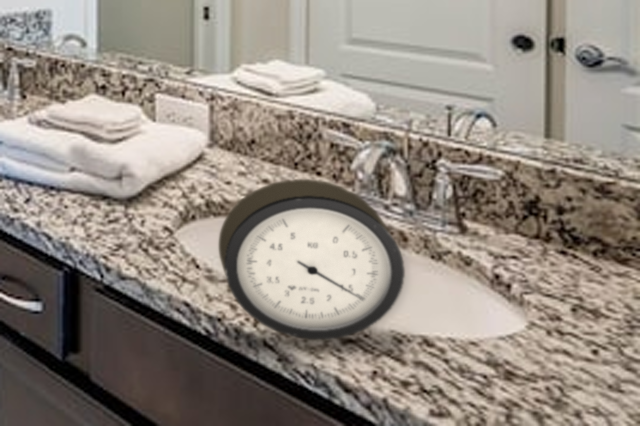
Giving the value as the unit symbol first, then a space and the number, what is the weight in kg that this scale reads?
kg 1.5
